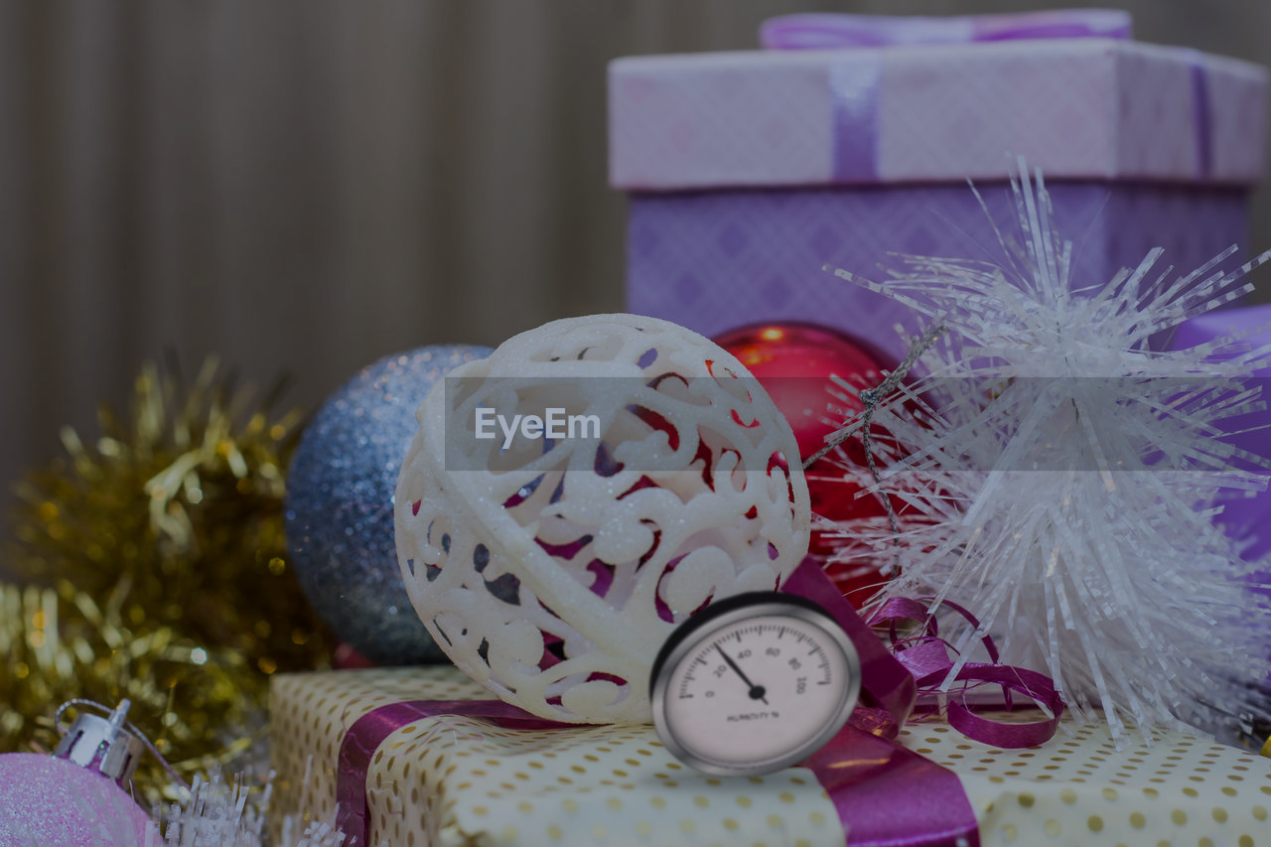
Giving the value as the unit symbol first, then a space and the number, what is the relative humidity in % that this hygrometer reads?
% 30
